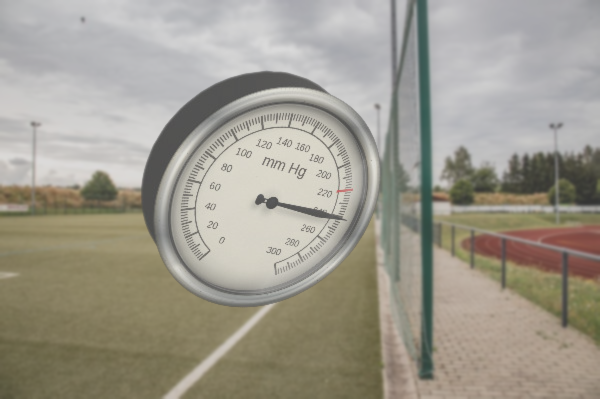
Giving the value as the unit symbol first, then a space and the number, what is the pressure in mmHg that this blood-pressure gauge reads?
mmHg 240
